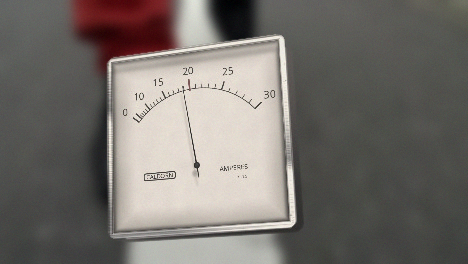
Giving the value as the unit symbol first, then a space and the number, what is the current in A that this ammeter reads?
A 19
